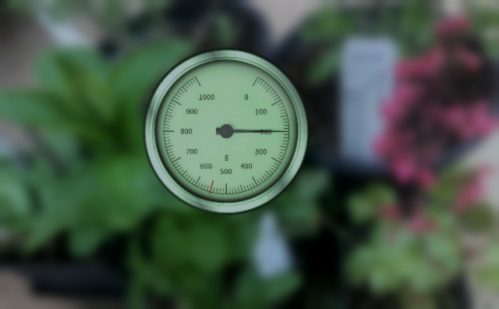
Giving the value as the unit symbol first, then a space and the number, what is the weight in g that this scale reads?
g 200
